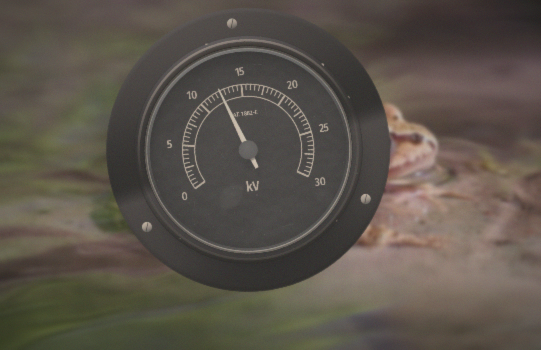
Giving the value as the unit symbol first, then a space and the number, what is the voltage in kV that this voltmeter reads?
kV 12.5
